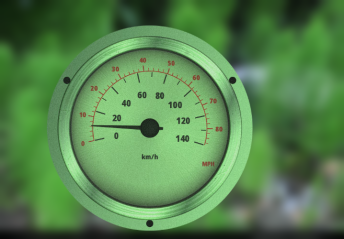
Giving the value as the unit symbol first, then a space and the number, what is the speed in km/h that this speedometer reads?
km/h 10
